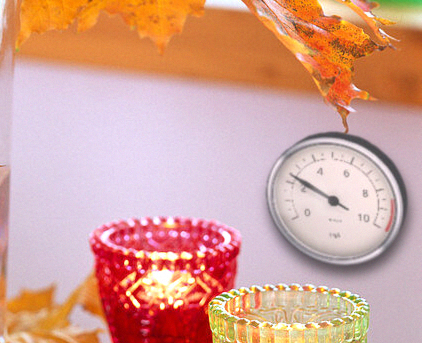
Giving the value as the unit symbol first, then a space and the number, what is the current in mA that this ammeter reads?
mA 2.5
